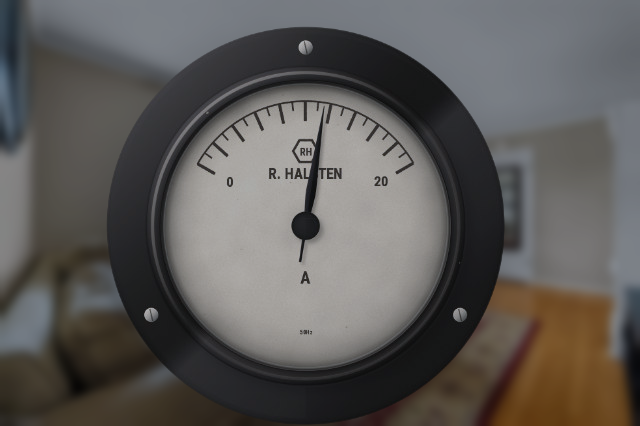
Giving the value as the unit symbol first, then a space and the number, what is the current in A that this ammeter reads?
A 11.5
